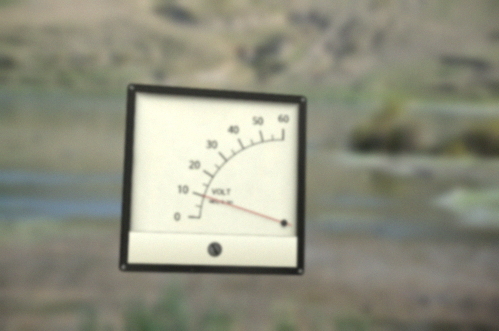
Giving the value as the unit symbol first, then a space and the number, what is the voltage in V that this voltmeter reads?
V 10
